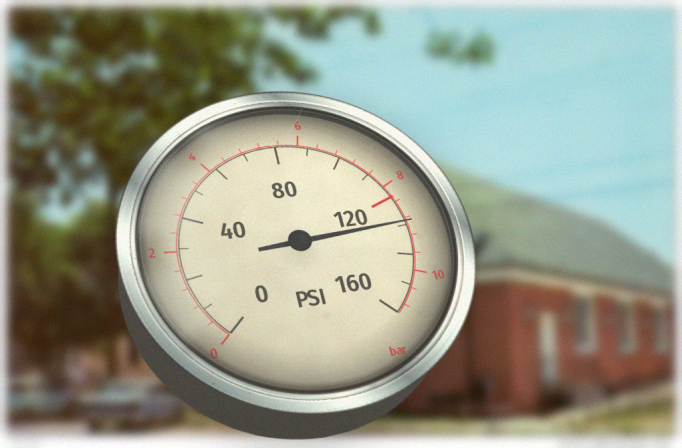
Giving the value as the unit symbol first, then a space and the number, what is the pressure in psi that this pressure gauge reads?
psi 130
